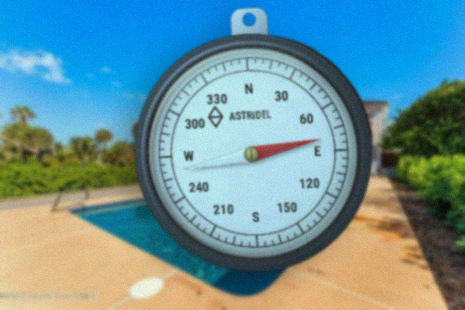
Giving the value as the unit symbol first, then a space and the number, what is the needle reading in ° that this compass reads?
° 80
